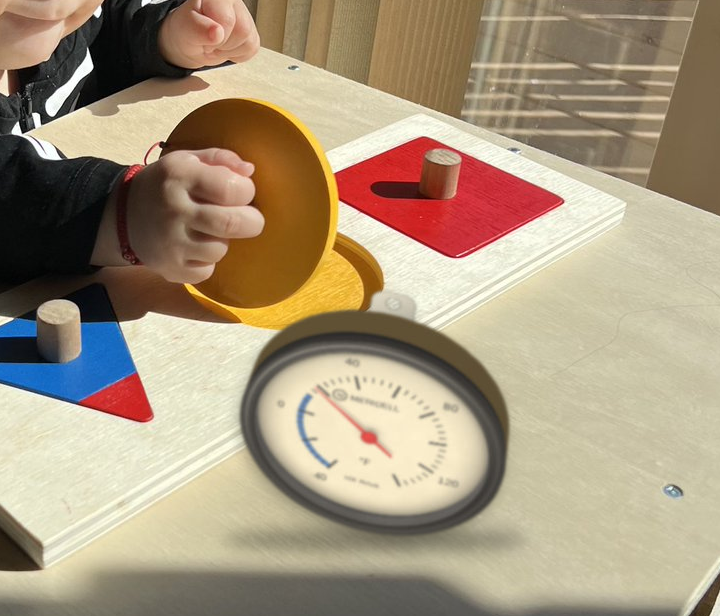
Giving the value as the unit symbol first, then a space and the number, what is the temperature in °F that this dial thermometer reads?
°F 20
